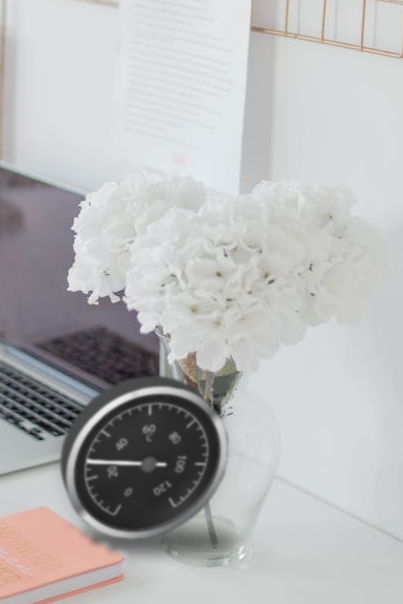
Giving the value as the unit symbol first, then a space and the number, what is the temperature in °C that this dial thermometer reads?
°C 28
